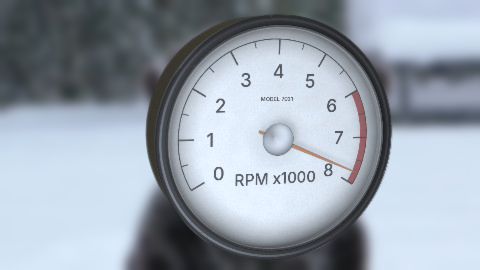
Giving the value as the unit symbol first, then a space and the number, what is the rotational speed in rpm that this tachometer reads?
rpm 7750
